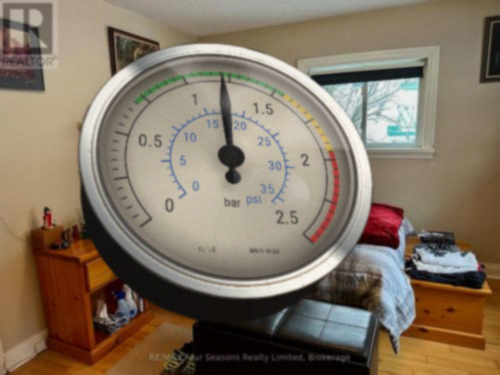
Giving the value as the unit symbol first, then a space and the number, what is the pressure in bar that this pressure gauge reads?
bar 1.2
